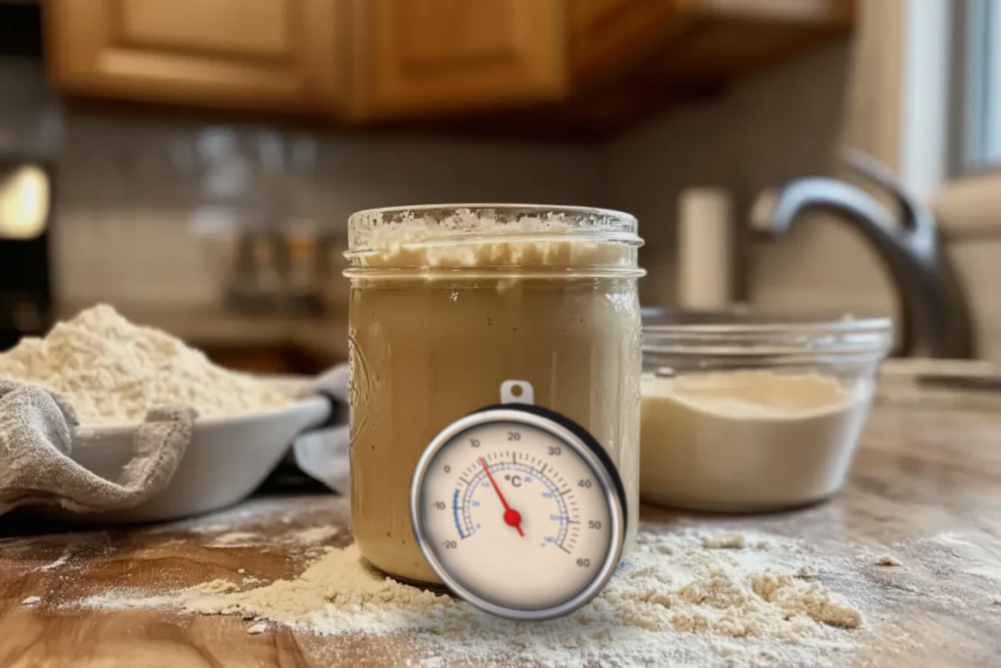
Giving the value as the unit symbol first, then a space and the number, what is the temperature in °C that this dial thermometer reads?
°C 10
